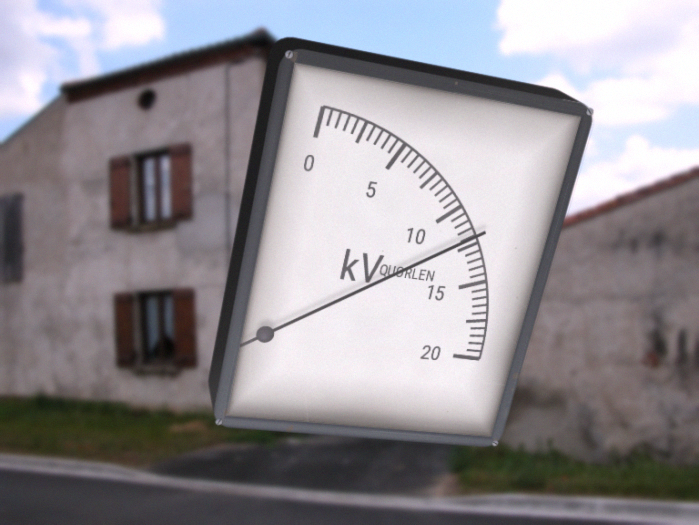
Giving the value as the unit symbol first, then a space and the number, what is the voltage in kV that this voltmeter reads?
kV 12
